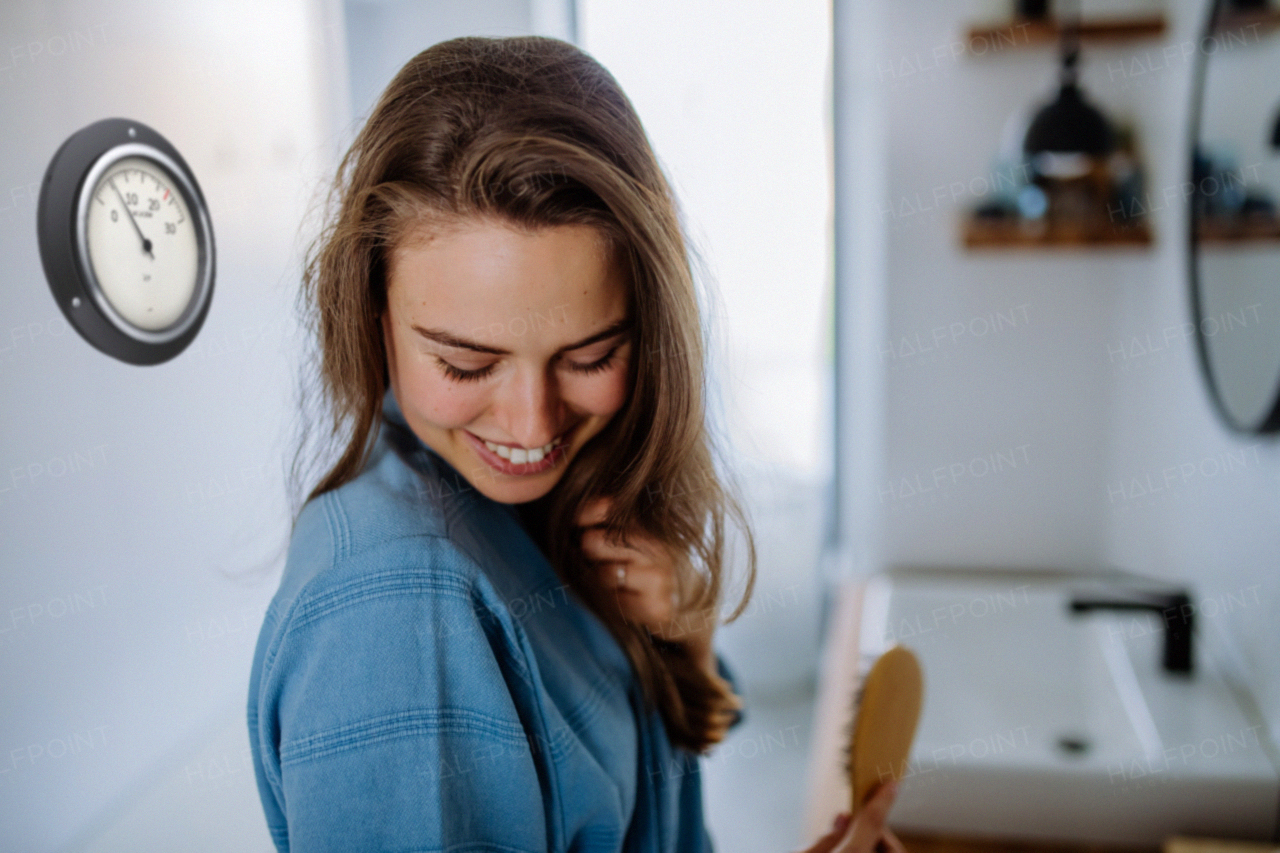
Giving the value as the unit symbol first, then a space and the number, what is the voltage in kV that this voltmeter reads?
kV 5
